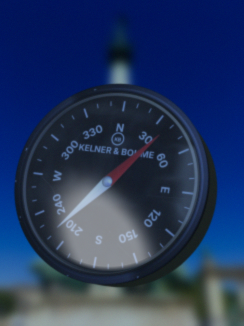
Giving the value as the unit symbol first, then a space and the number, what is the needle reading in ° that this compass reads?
° 40
